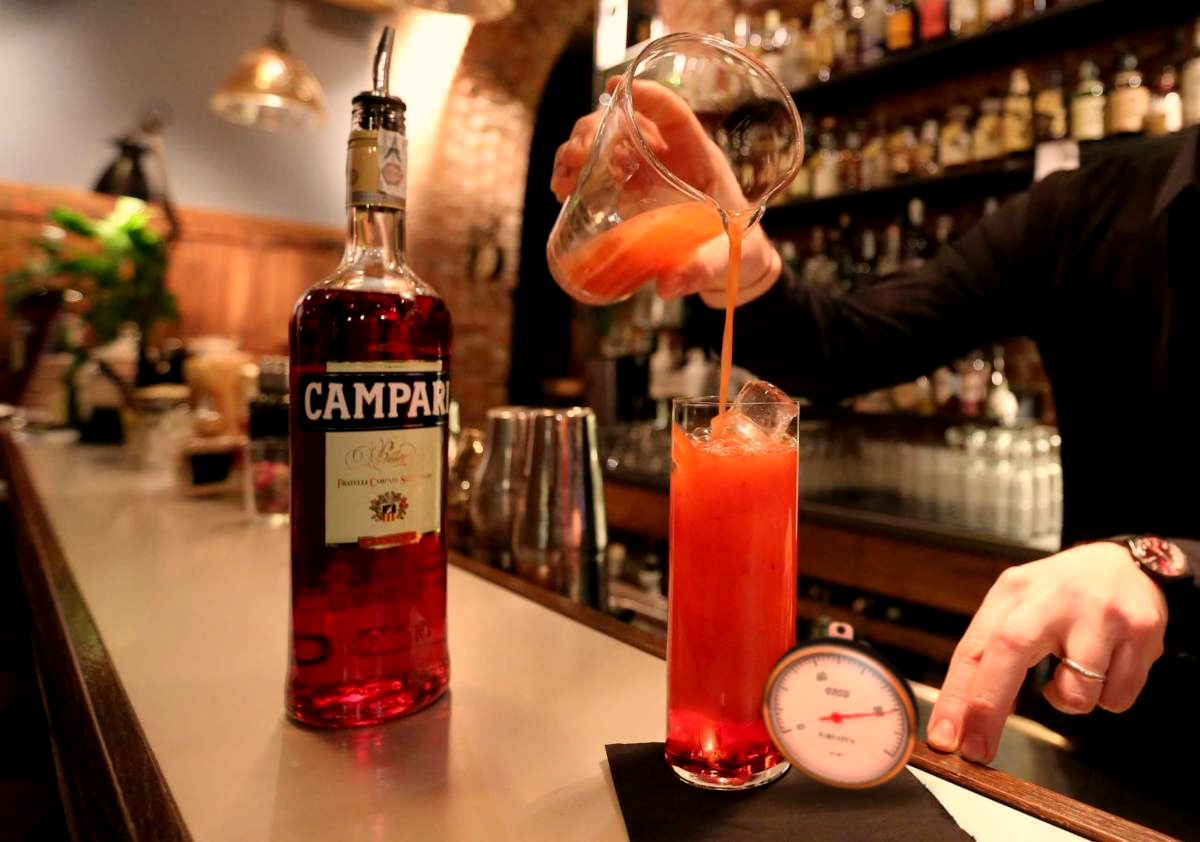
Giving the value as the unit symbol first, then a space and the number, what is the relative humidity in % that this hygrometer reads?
% 80
